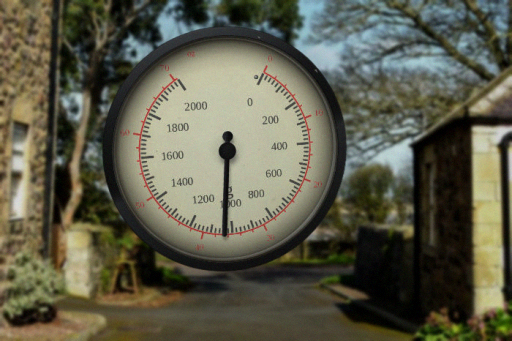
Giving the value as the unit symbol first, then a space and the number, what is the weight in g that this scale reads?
g 1040
